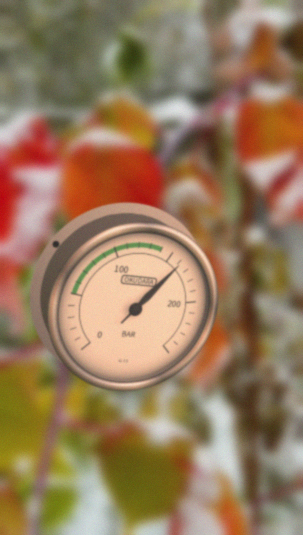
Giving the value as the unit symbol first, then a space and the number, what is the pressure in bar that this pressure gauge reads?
bar 160
